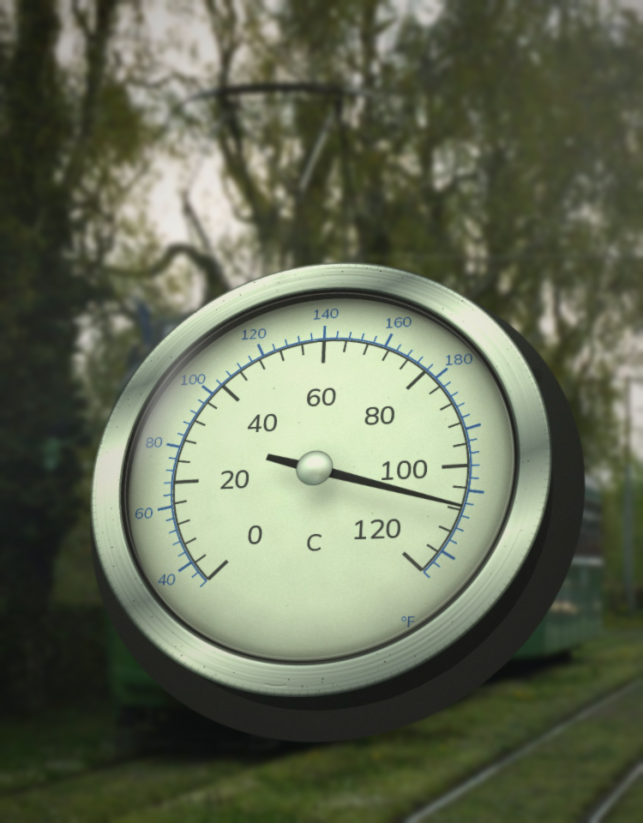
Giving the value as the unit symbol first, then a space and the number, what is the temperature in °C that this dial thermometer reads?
°C 108
